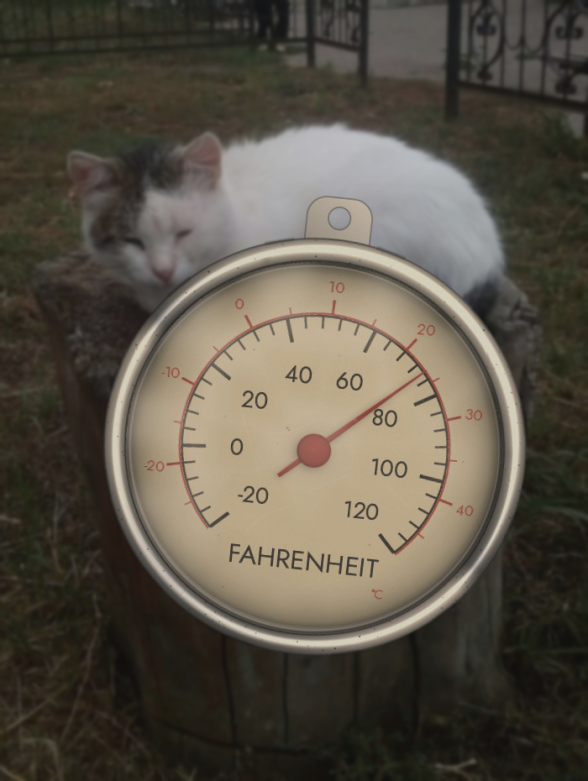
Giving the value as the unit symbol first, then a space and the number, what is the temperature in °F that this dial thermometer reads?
°F 74
